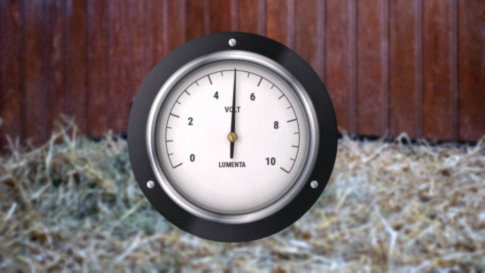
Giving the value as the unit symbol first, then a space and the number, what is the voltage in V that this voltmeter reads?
V 5
